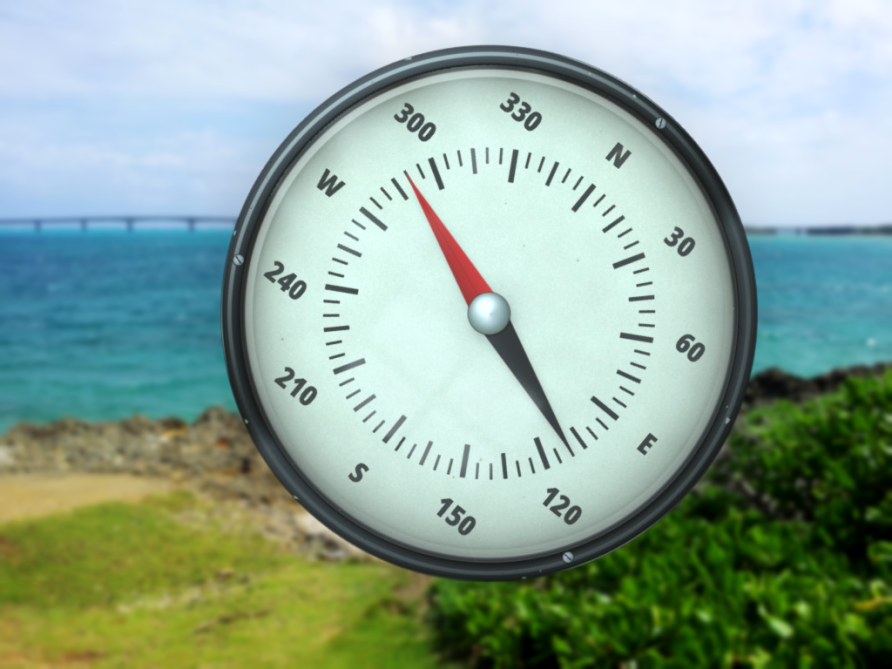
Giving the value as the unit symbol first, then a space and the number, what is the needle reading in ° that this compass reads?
° 290
